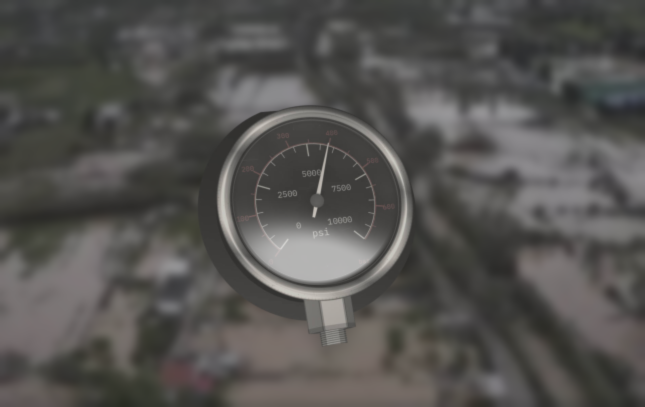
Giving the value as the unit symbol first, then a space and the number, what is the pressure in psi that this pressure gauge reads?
psi 5750
